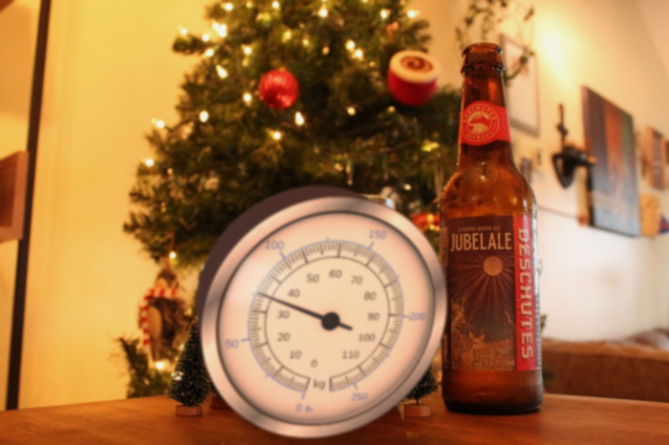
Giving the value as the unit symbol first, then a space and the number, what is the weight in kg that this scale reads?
kg 35
